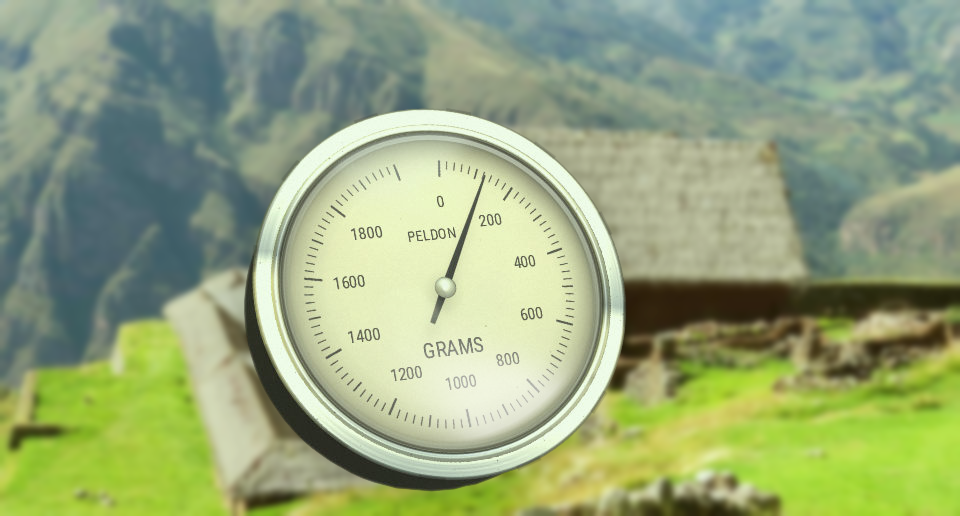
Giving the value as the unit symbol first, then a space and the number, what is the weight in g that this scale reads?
g 120
